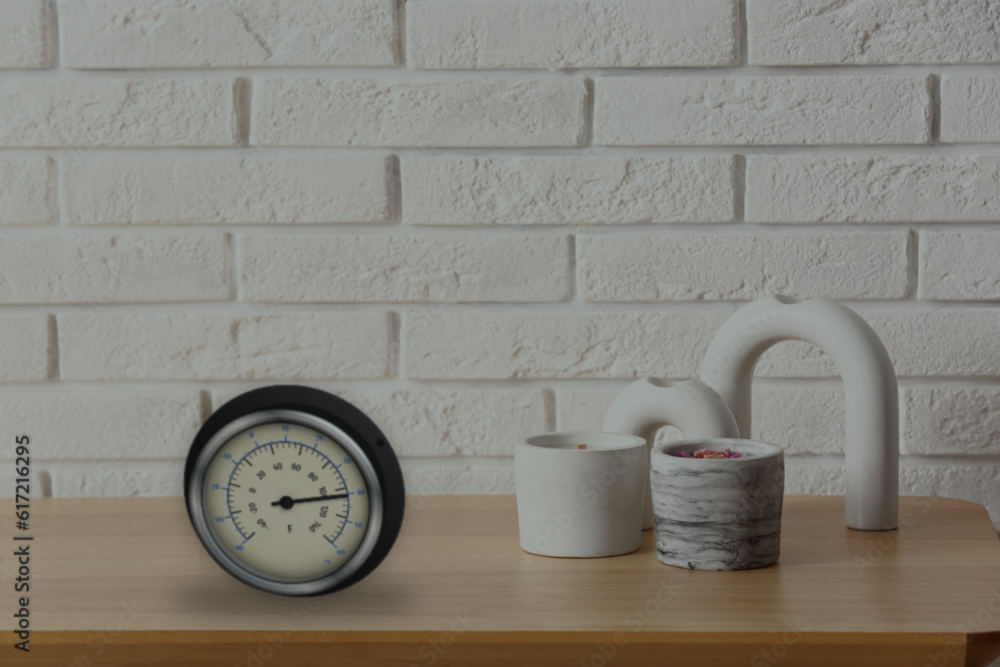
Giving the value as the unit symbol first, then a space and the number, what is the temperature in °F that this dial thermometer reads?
°F 104
